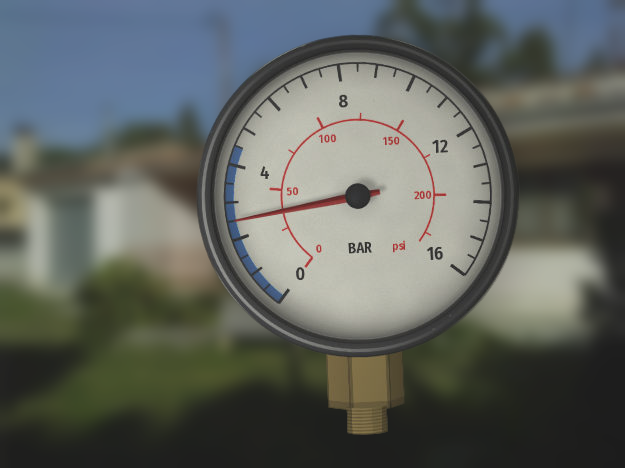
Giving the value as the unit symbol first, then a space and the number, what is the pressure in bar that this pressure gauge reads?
bar 2.5
